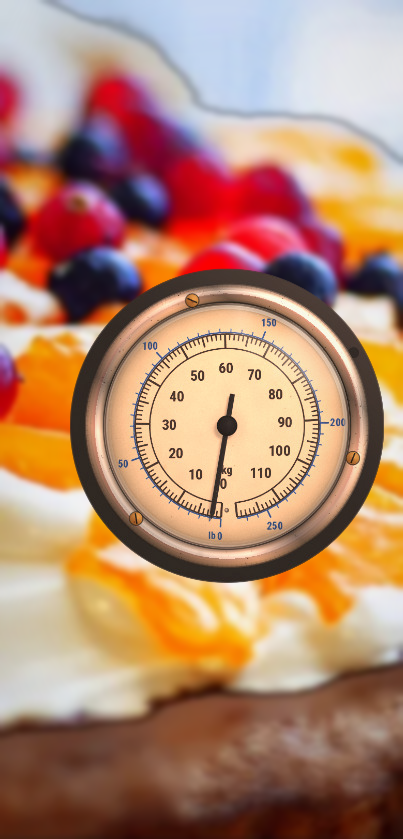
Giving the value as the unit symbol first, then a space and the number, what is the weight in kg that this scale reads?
kg 2
